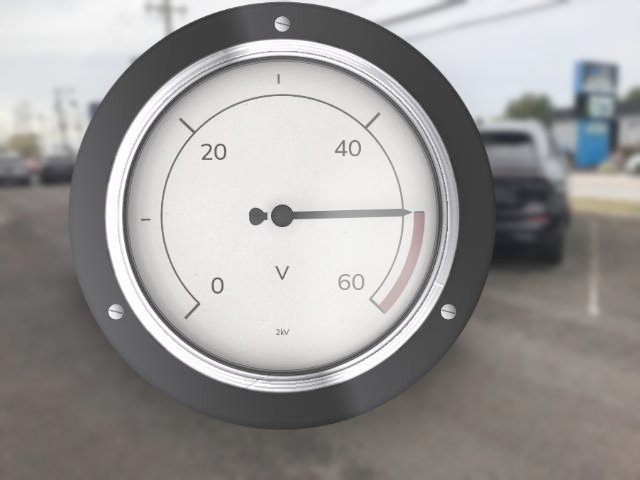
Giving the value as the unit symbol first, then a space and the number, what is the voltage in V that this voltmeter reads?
V 50
